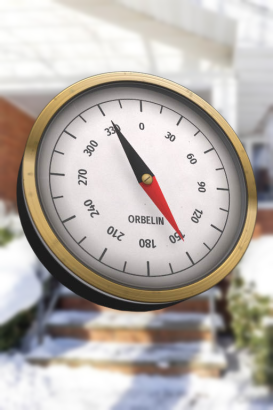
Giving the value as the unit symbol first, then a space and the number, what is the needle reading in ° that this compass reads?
° 150
